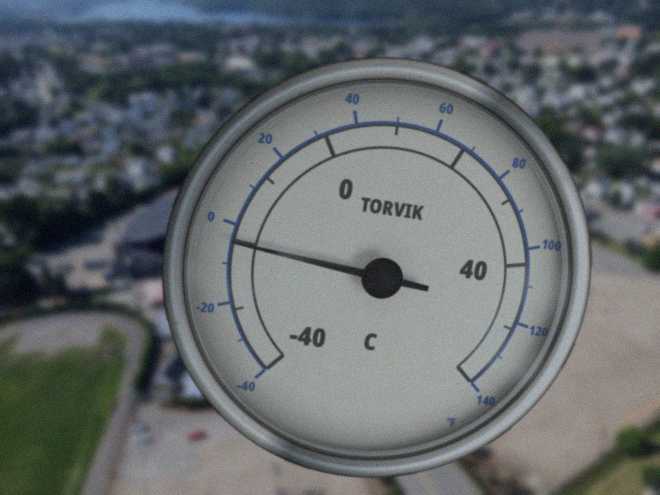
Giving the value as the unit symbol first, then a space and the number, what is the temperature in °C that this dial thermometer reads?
°C -20
